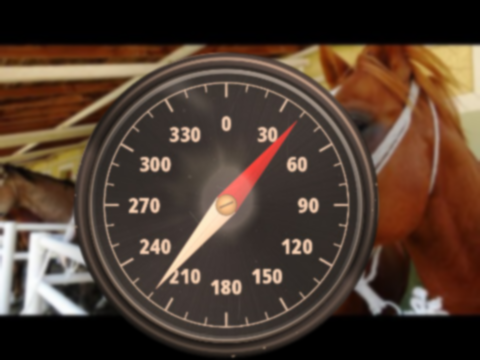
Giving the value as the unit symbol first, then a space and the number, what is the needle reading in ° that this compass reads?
° 40
